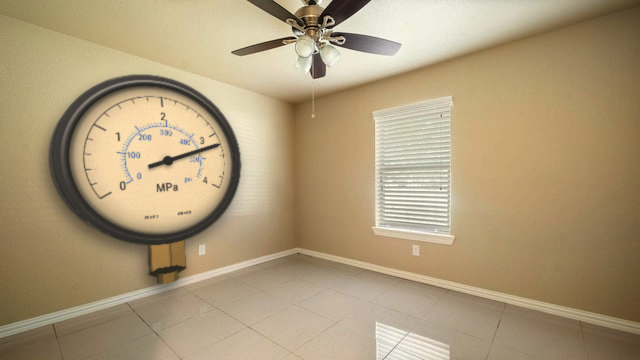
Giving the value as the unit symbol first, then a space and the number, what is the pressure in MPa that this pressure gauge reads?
MPa 3.2
